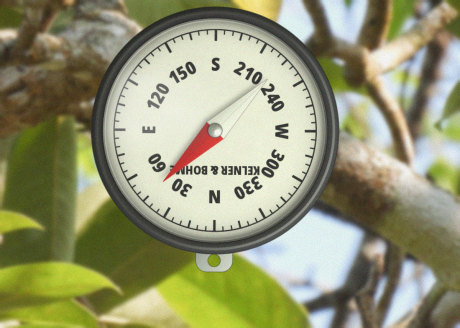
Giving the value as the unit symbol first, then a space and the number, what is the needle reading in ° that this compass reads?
° 45
